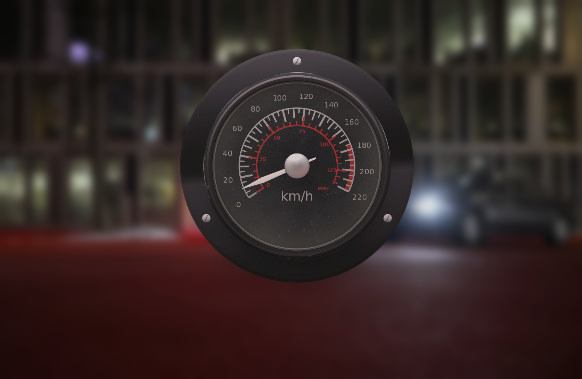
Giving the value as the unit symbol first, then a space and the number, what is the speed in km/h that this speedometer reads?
km/h 10
